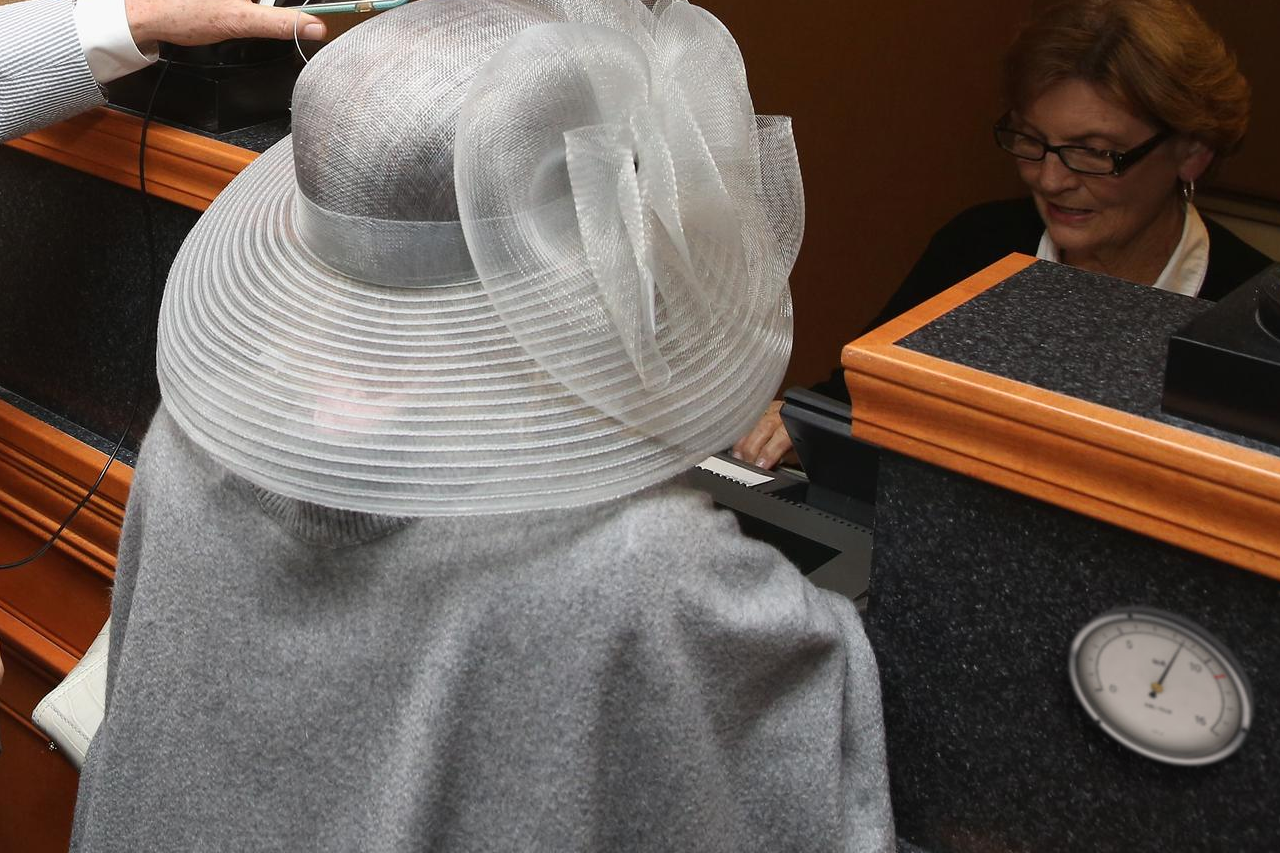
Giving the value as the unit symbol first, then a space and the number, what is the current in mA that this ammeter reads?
mA 8.5
